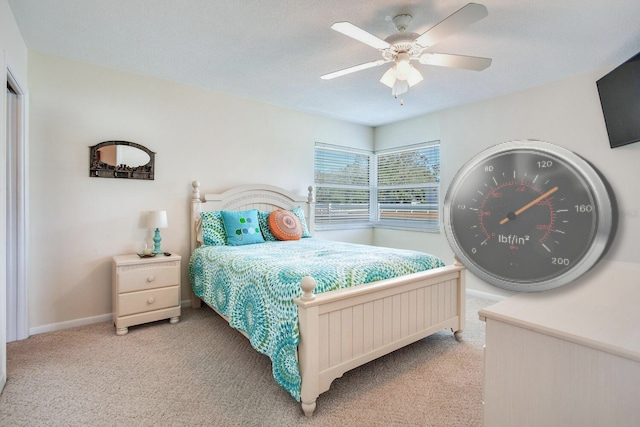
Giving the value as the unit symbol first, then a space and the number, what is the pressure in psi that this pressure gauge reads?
psi 140
